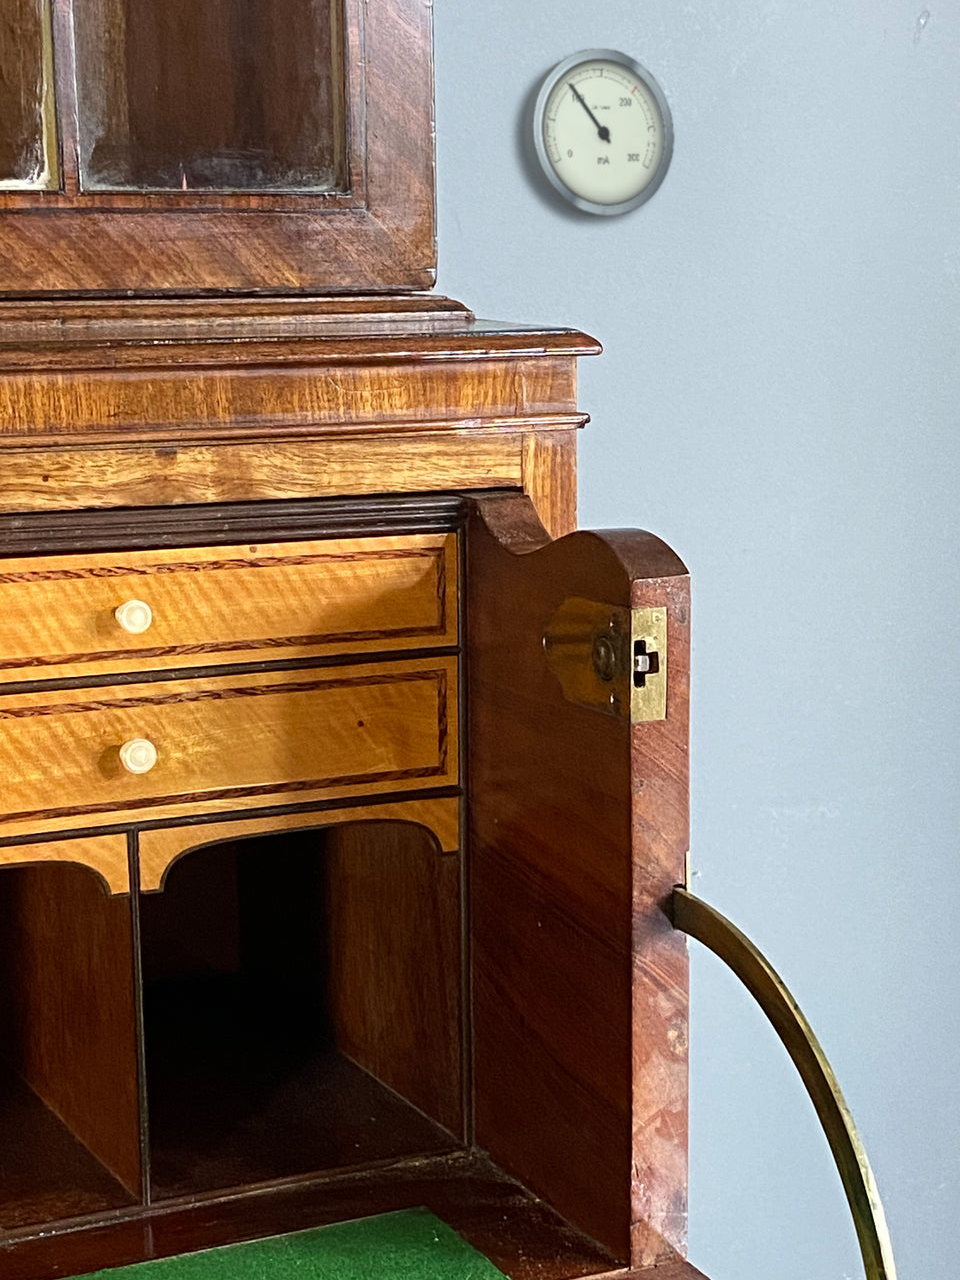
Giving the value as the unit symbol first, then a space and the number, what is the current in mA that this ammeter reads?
mA 100
